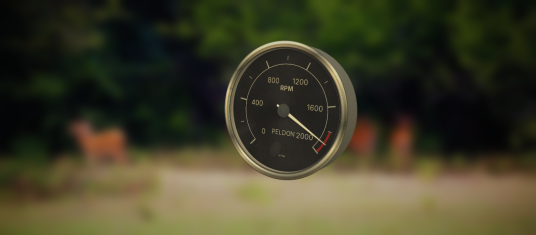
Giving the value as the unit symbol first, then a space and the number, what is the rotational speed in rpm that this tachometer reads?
rpm 1900
